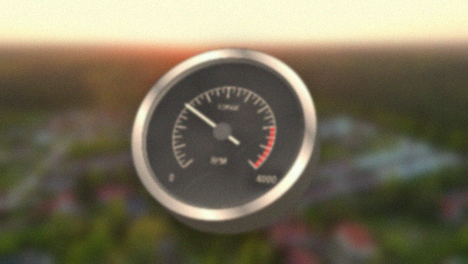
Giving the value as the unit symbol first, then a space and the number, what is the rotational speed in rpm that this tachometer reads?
rpm 1200
